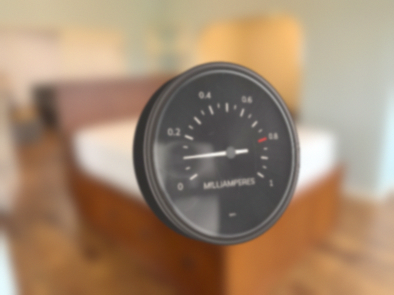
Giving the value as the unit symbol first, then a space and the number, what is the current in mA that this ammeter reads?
mA 0.1
